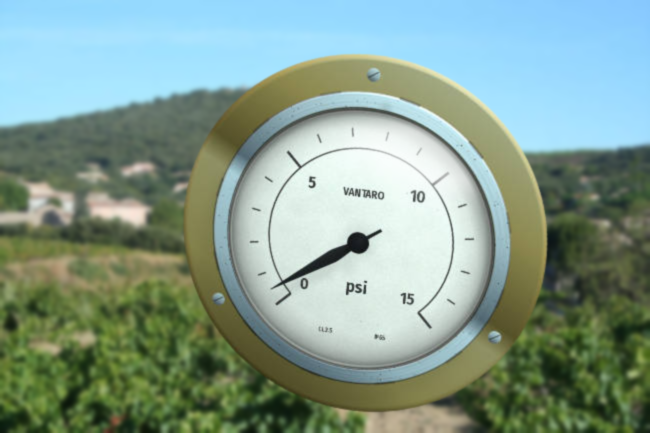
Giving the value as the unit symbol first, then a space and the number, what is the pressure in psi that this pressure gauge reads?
psi 0.5
